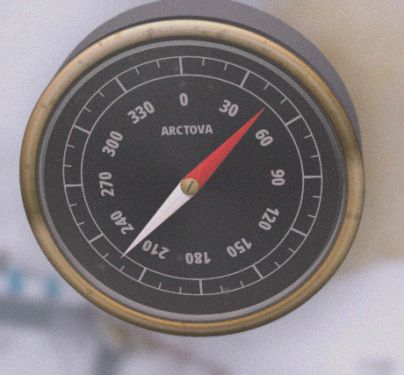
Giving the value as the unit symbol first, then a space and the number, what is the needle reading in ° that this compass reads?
° 45
